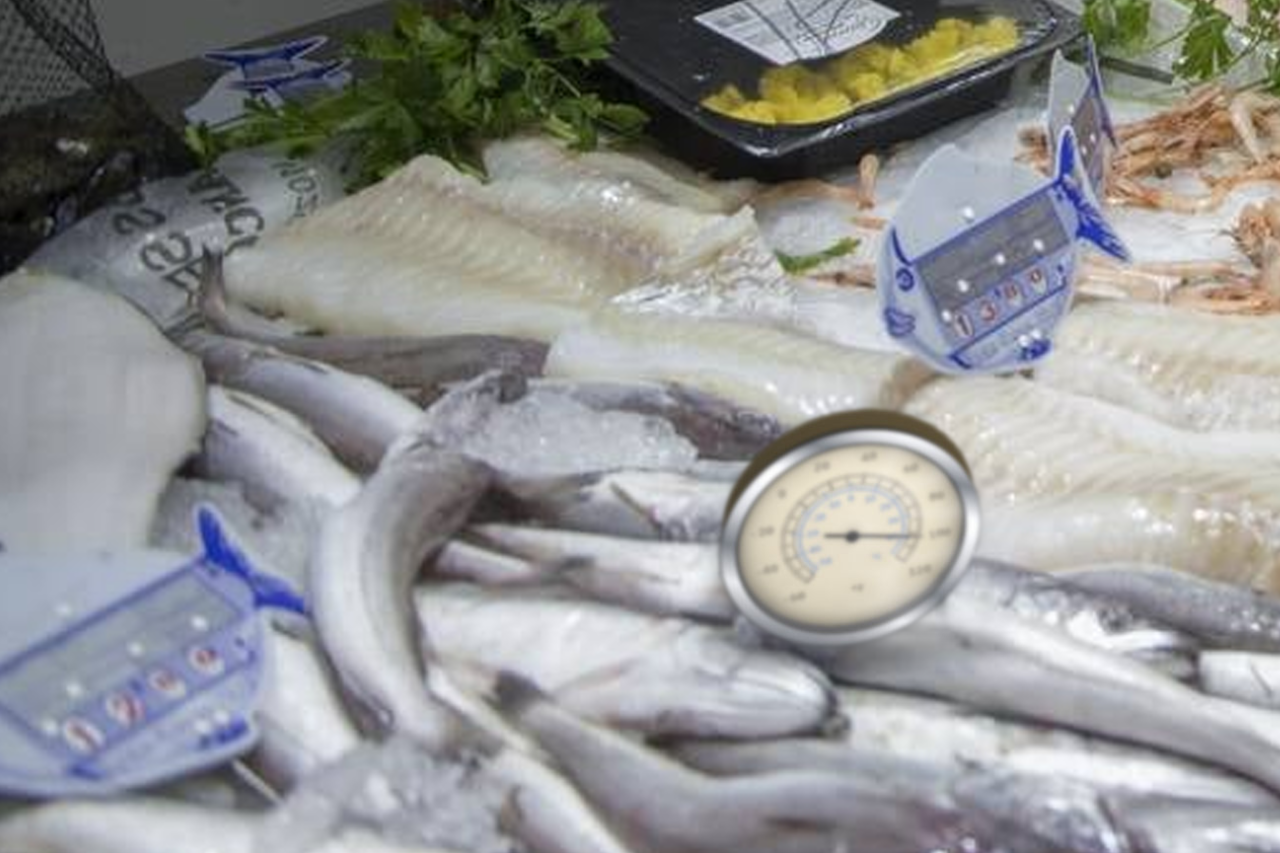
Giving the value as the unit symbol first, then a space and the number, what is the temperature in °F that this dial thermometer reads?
°F 100
